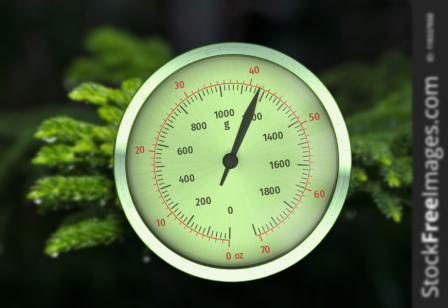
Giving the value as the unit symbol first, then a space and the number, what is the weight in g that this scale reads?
g 1180
